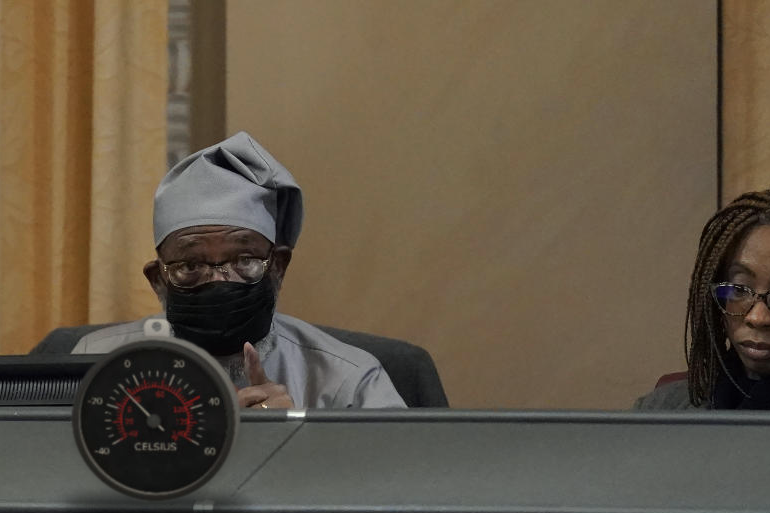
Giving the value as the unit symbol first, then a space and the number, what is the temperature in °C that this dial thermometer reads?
°C -8
